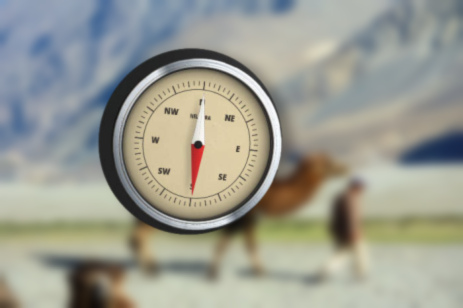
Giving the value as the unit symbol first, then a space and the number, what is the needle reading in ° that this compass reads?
° 180
